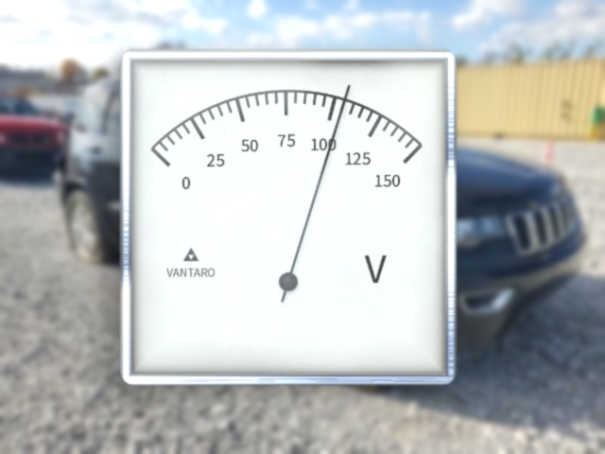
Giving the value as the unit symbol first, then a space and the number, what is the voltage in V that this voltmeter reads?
V 105
